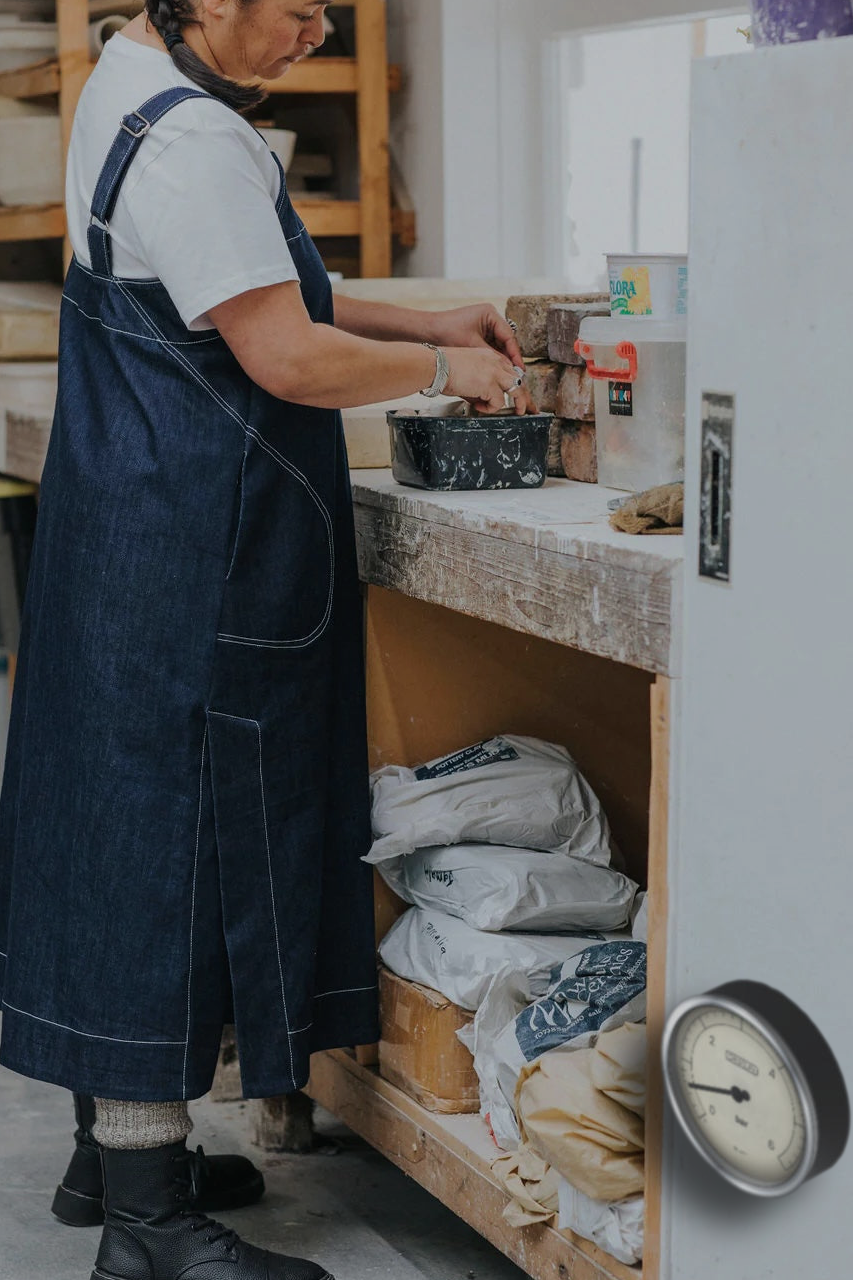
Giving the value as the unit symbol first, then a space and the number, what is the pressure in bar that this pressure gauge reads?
bar 0.6
